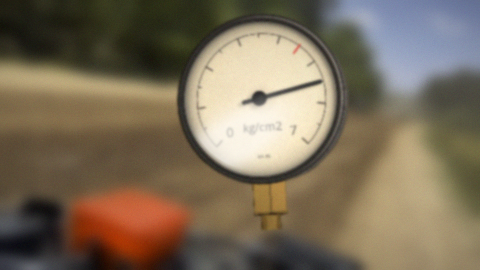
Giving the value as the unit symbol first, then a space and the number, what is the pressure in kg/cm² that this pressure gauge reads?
kg/cm² 5.5
